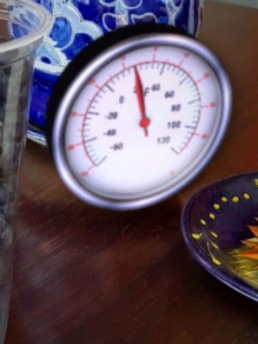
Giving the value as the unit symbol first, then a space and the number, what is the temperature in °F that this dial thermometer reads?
°F 20
